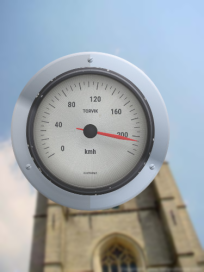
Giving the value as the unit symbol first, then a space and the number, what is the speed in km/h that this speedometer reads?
km/h 205
